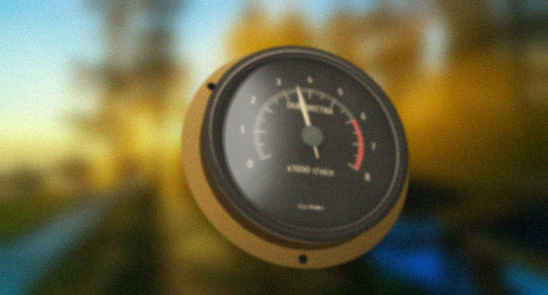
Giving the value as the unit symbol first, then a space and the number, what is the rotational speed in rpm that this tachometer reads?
rpm 3500
